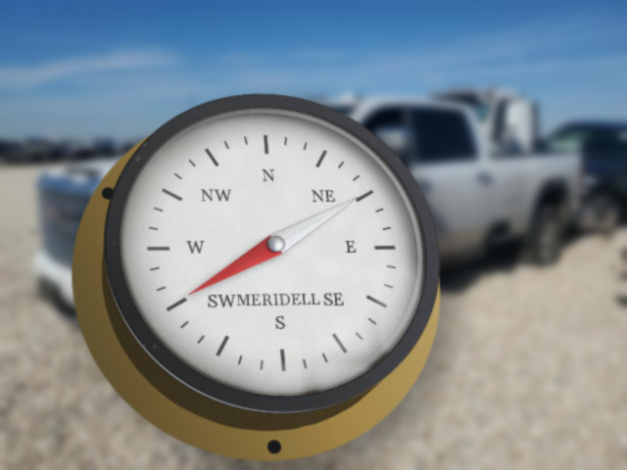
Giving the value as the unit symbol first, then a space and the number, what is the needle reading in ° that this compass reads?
° 240
